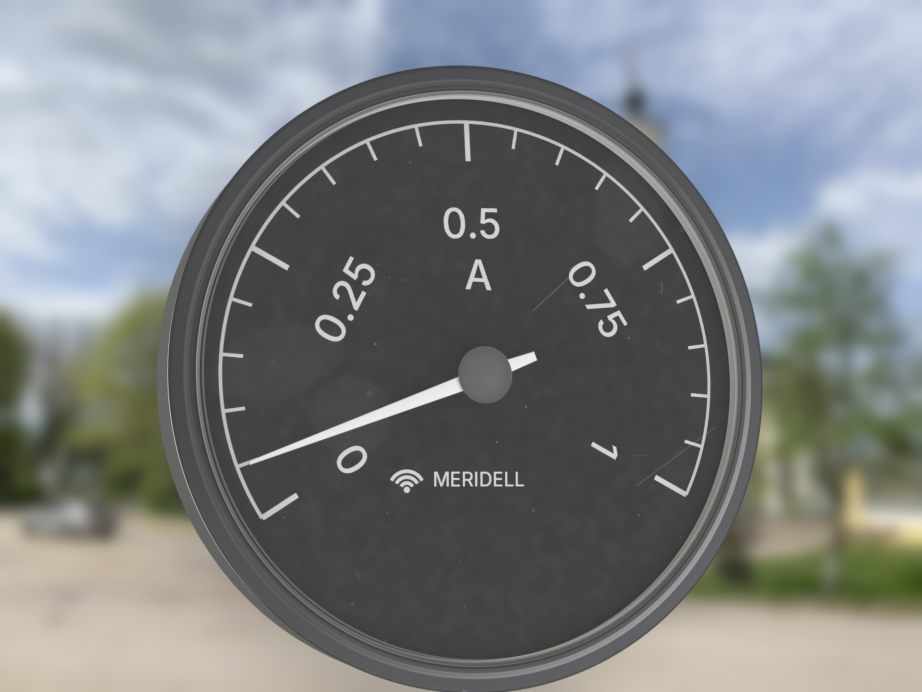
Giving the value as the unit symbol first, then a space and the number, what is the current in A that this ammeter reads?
A 0.05
